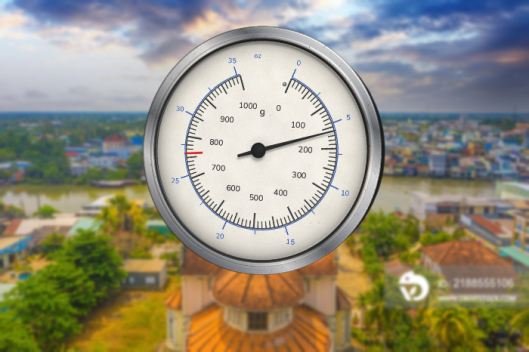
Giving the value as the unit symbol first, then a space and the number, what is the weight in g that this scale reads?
g 160
